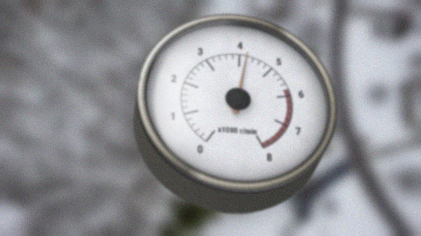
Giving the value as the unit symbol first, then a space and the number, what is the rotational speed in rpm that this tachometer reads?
rpm 4200
